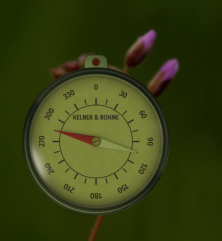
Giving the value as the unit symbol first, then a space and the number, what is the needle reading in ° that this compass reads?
° 285
